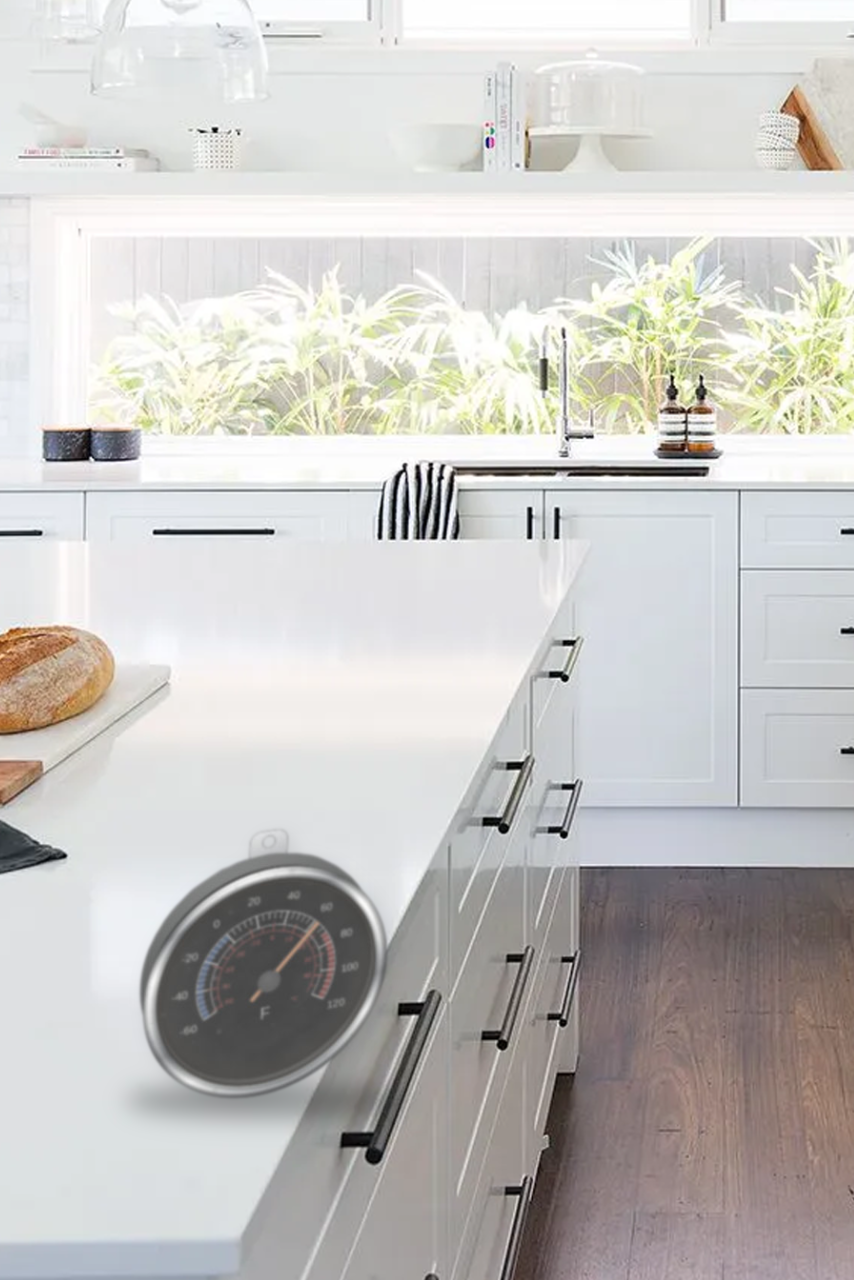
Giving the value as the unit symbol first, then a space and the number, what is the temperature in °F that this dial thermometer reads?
°F 60
